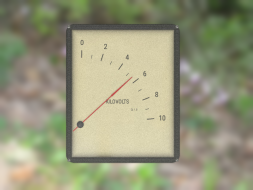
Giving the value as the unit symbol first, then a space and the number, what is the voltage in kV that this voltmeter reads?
kV 5.5
